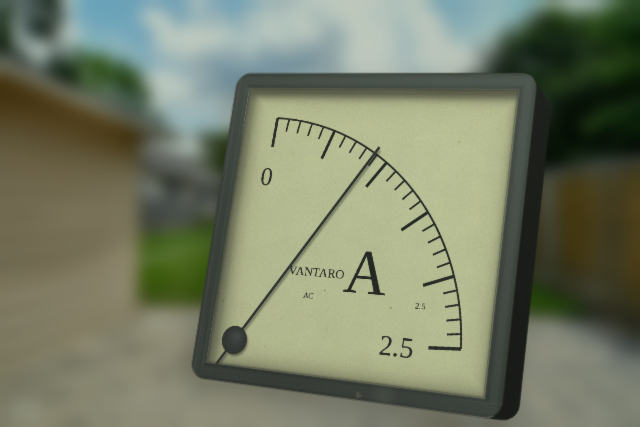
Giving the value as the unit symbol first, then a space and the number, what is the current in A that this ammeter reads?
A 0.9
